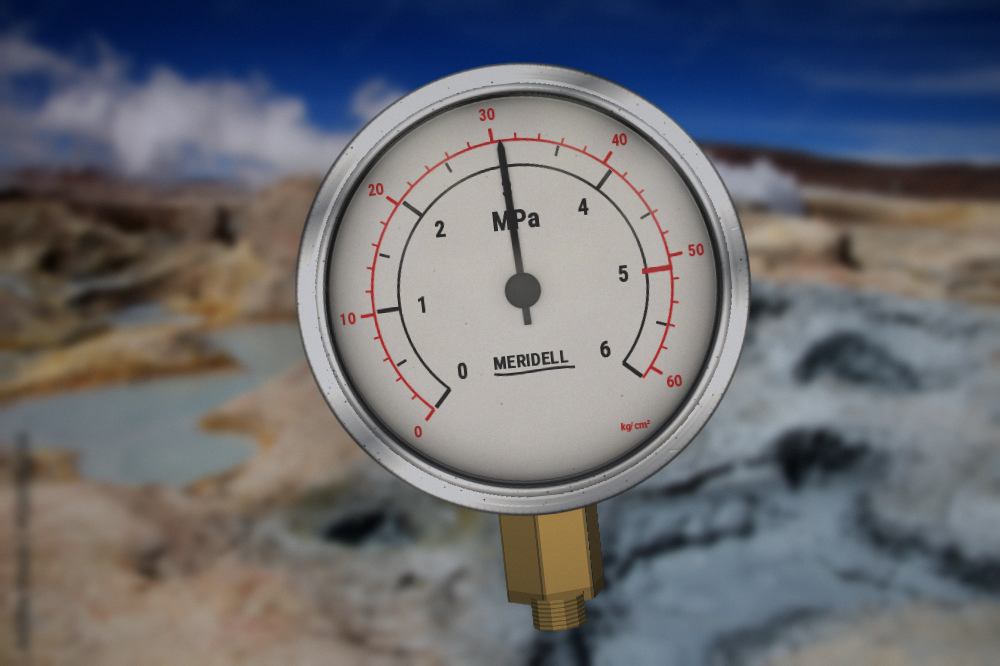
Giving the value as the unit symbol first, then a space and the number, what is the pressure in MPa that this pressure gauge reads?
MPa 3
